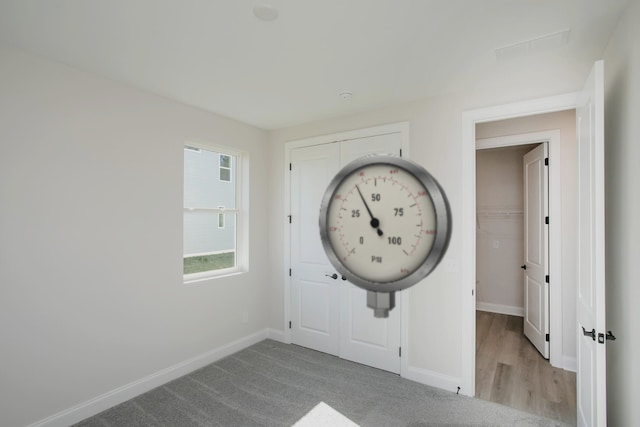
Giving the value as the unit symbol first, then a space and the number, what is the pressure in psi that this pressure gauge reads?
psi 40
